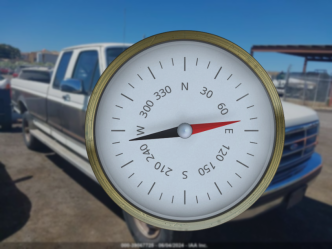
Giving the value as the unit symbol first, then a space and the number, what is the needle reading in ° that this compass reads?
° 80
